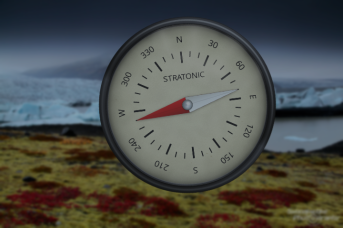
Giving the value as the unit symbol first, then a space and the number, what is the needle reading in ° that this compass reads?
° 260
